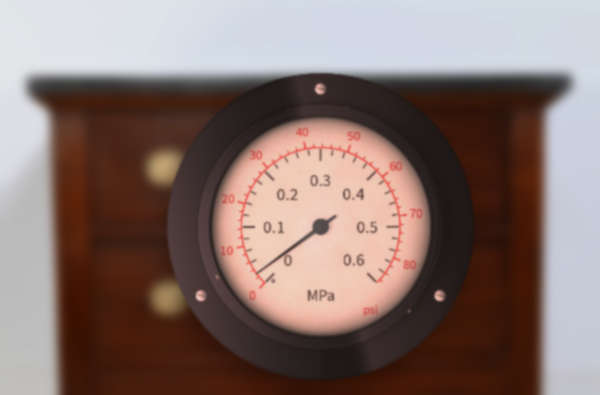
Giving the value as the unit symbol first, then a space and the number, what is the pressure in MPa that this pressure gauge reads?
MPa 0.02
